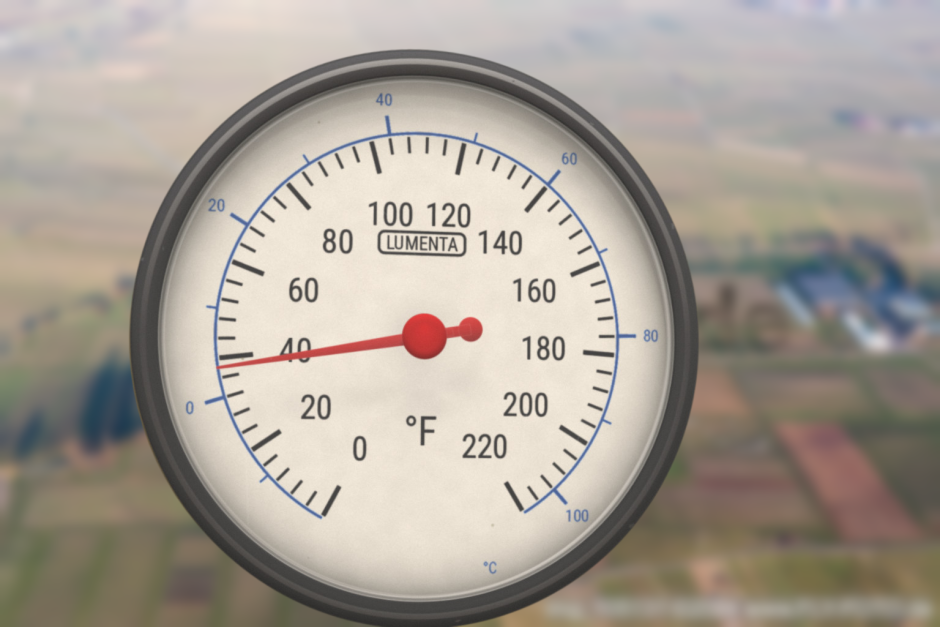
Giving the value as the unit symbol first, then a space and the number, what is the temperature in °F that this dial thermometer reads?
°F 38
